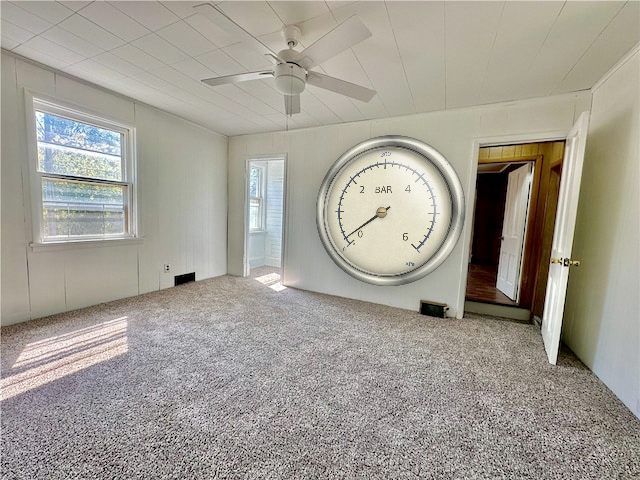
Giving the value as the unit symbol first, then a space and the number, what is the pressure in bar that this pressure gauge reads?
bar 0.2
